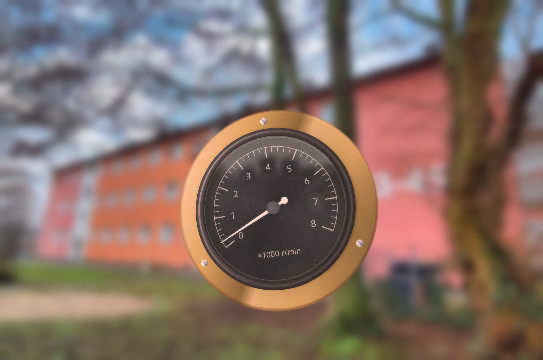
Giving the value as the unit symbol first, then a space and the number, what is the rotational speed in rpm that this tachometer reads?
rpm 200
